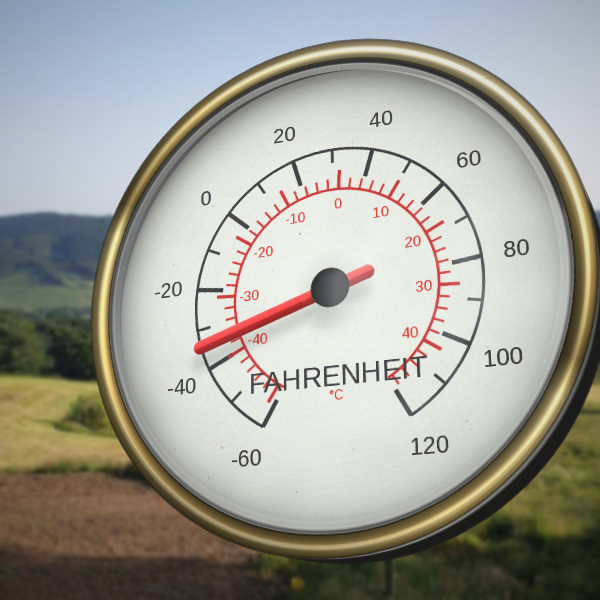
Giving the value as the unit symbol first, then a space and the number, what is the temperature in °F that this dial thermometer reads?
°F -35
